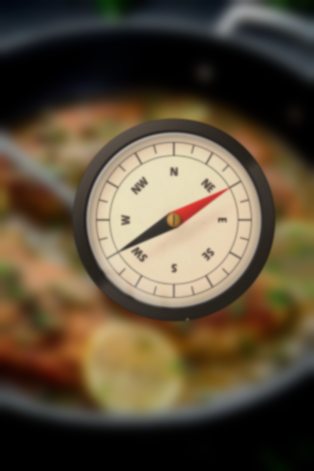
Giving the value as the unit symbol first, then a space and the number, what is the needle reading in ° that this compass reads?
° 60
